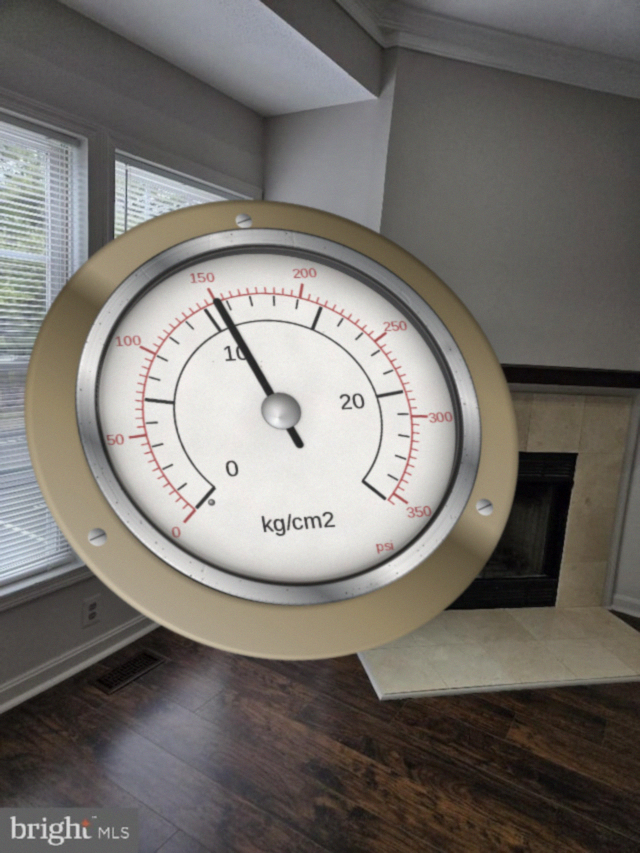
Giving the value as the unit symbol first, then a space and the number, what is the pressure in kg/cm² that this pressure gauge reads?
kg/cm² 10.5
